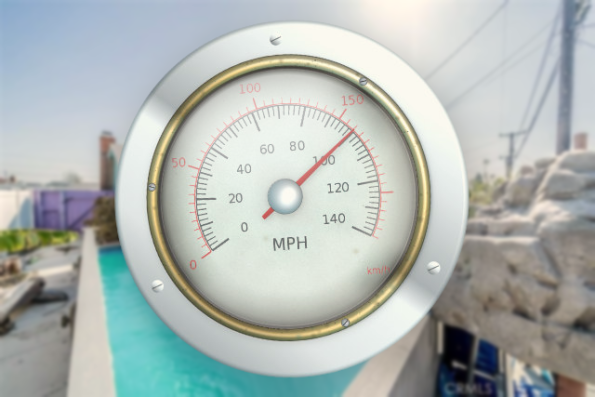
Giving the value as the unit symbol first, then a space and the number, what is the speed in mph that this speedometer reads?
mph 100
